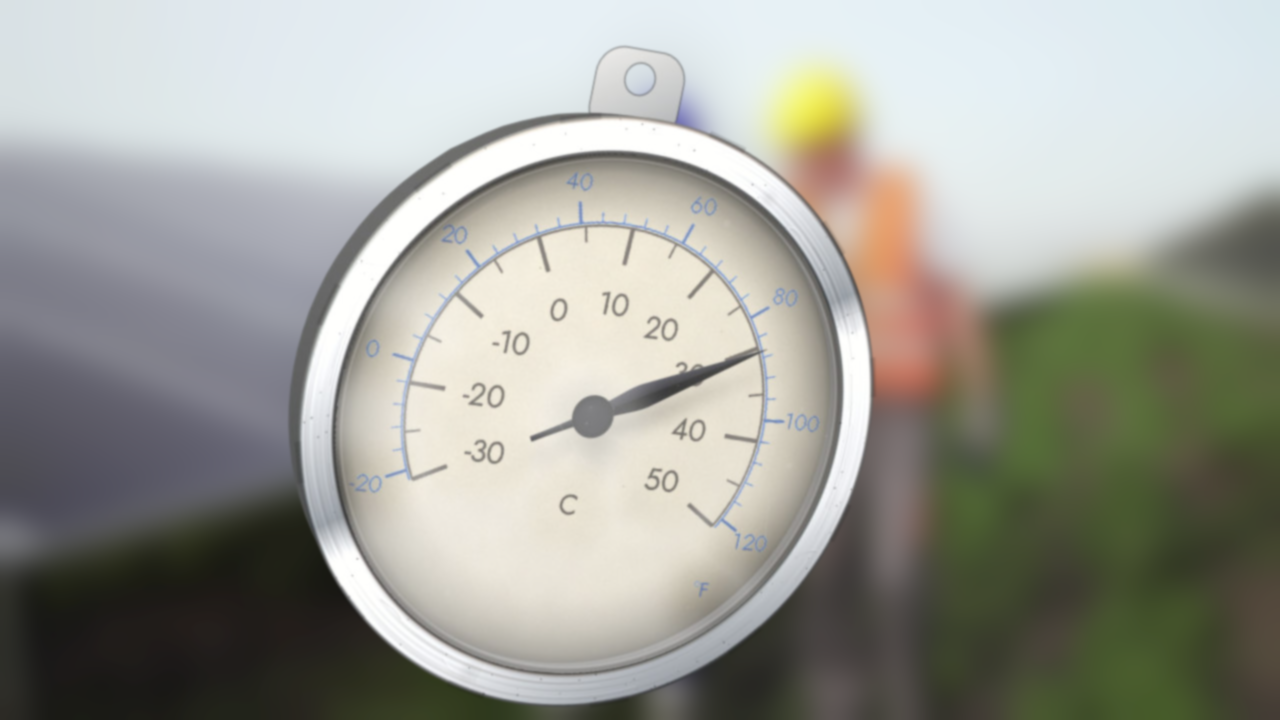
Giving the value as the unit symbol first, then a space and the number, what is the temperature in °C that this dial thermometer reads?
°C 30
